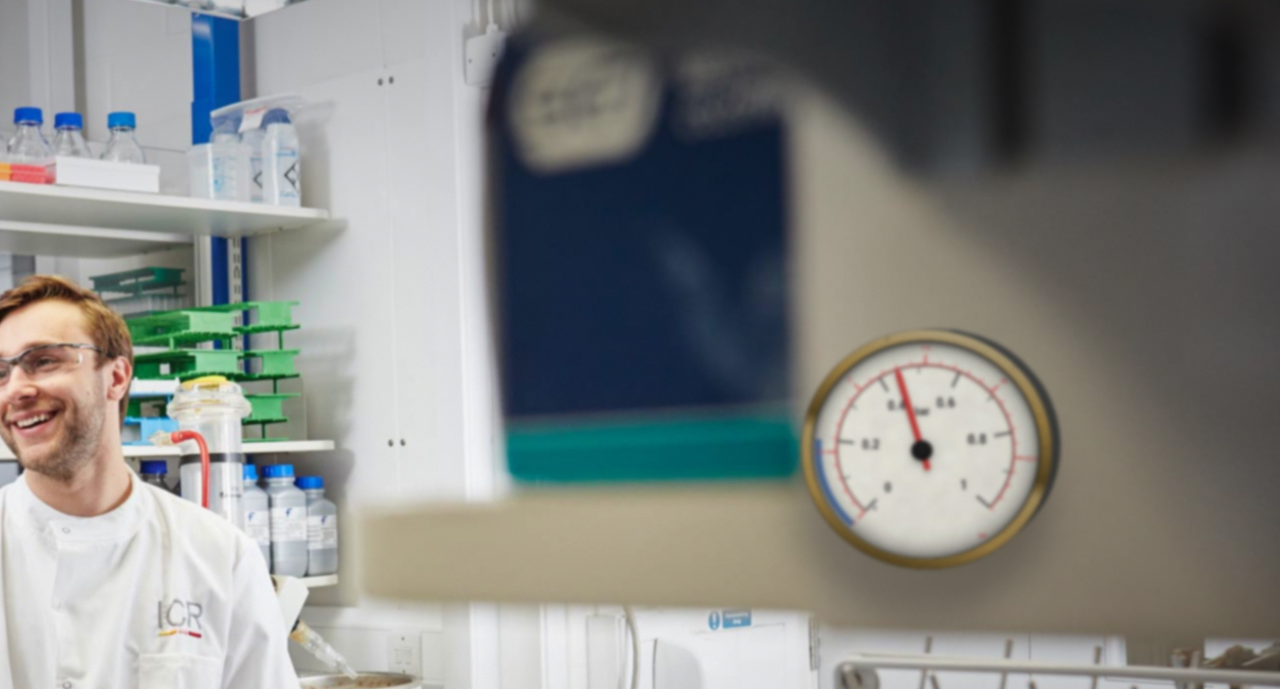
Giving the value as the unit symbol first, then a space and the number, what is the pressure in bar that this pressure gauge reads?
bar 0.45
